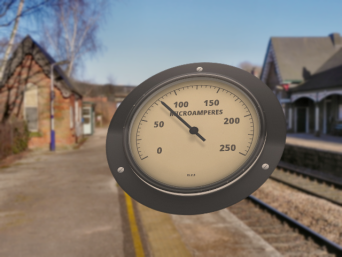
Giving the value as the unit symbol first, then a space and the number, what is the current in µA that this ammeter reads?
µA 80
